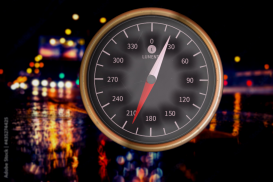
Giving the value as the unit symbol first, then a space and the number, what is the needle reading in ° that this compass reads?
° 202.5
